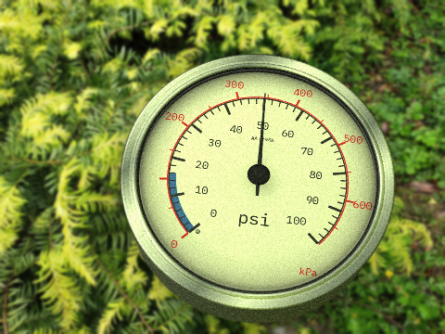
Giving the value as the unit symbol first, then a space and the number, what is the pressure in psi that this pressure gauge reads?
psi 50
